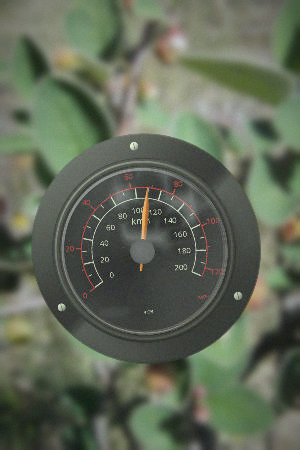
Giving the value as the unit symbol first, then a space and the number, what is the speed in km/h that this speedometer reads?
km/h 110
